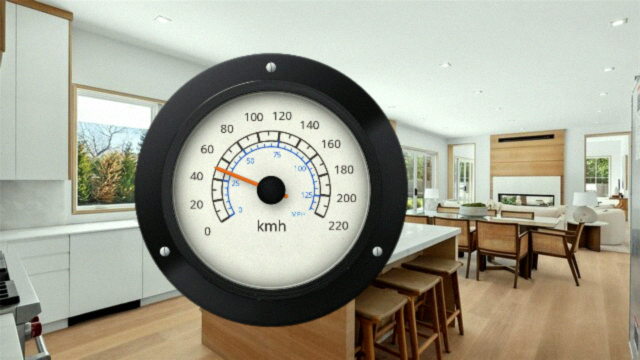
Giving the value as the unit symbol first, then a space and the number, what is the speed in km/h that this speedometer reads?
km/h 50
